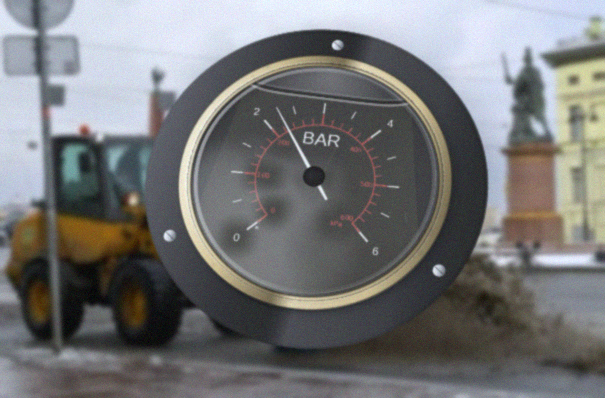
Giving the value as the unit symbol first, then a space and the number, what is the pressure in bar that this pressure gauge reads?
bar 2.25
